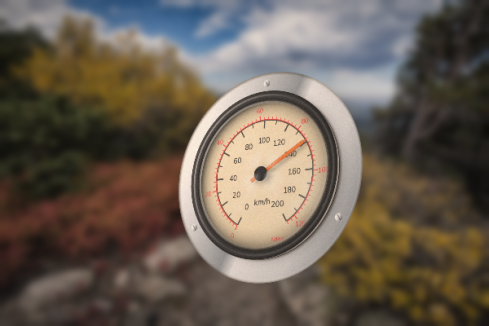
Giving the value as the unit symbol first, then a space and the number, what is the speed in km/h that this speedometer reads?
km/h 140
